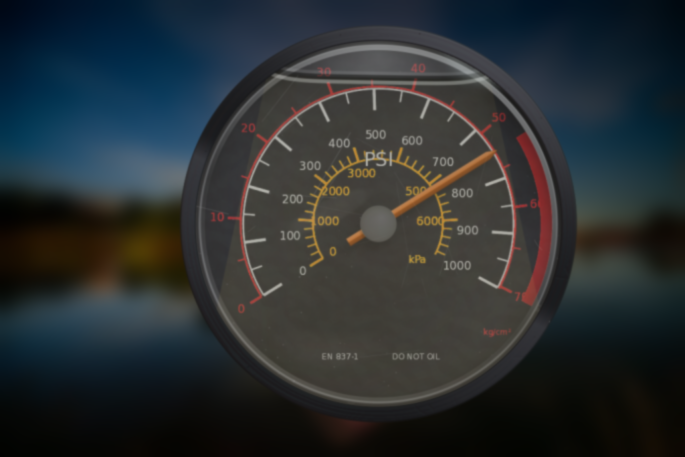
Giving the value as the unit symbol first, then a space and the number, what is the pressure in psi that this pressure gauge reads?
psi 750
